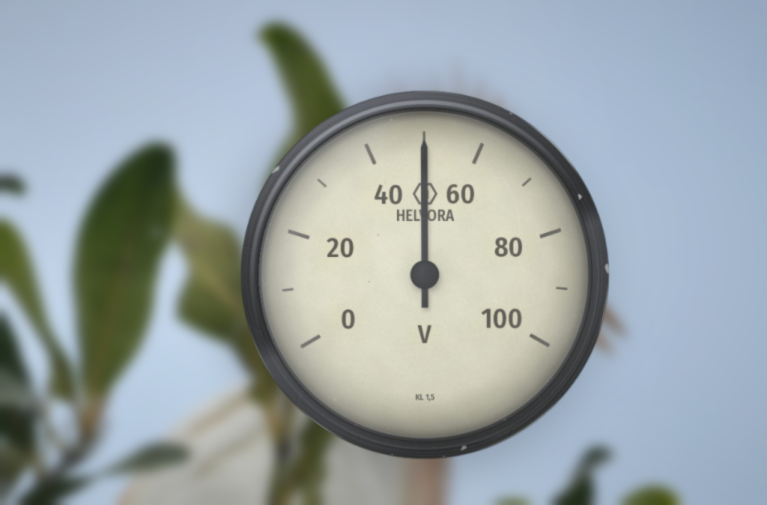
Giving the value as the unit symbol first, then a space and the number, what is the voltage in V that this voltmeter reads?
V 50
